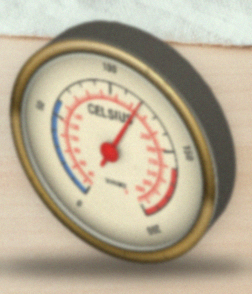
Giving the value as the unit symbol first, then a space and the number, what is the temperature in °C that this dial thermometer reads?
°C 120
